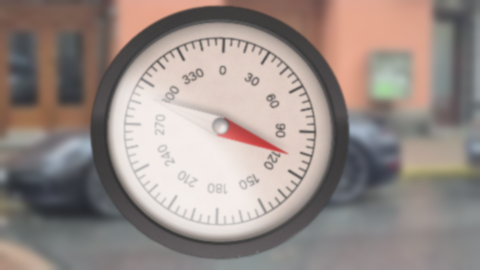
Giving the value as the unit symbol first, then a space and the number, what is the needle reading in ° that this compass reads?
° 110
